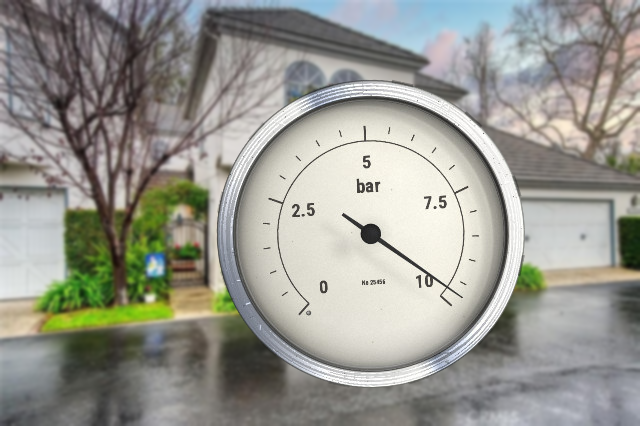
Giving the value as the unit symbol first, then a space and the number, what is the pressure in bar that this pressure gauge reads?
bar 9.75
